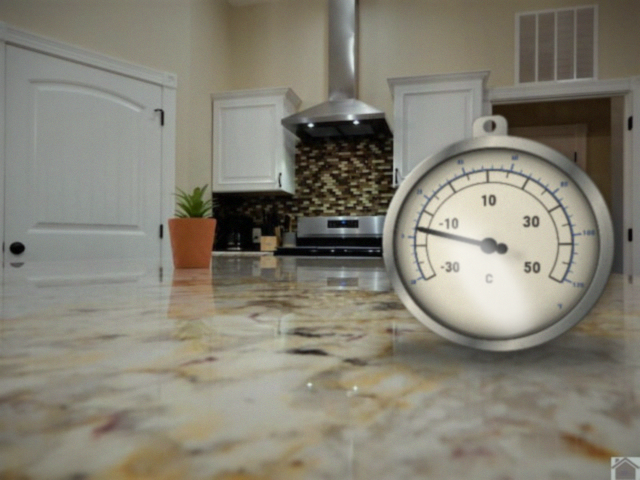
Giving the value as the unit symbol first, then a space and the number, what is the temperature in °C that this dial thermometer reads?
°C -15
